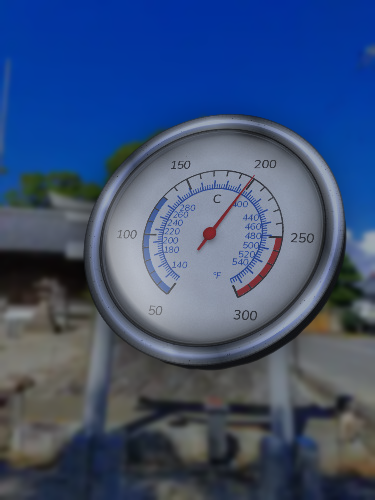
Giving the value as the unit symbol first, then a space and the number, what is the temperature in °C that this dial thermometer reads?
°C 200
